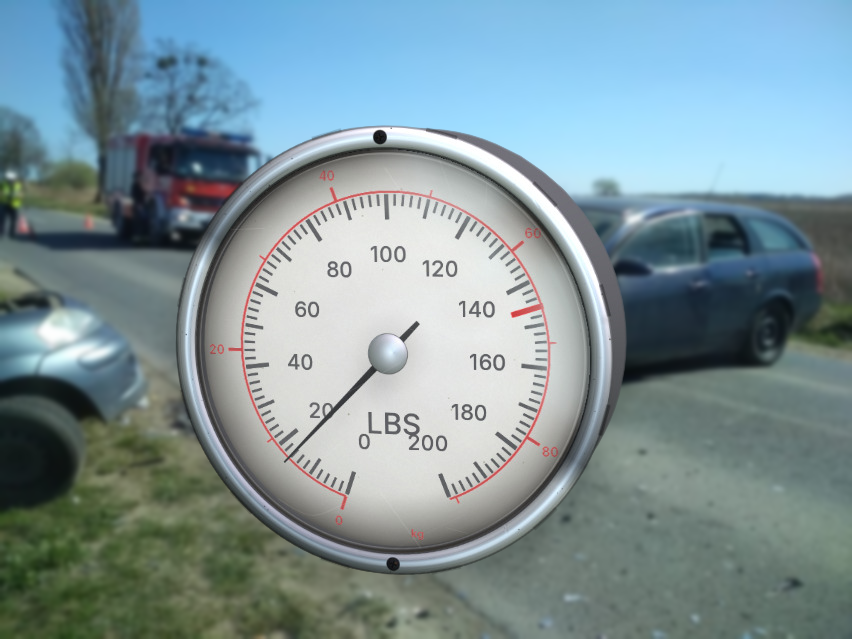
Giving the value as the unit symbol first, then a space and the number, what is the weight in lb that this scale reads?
lb 16
